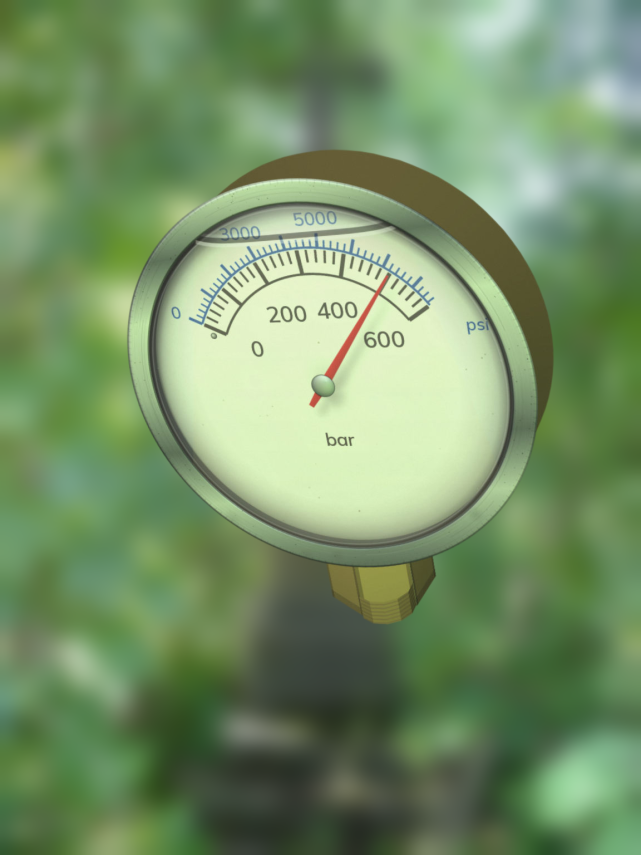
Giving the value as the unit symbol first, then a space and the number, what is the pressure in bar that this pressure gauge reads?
bar 500
